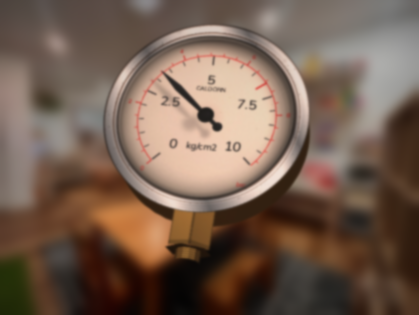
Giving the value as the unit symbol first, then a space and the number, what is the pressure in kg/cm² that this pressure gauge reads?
kg/cm² 3.25
